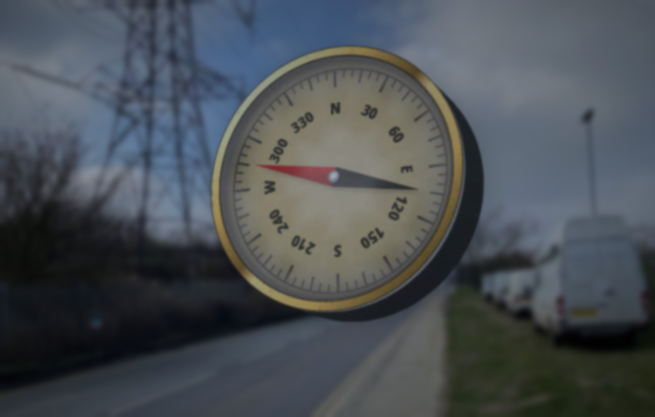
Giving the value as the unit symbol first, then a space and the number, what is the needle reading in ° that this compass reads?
° 285
